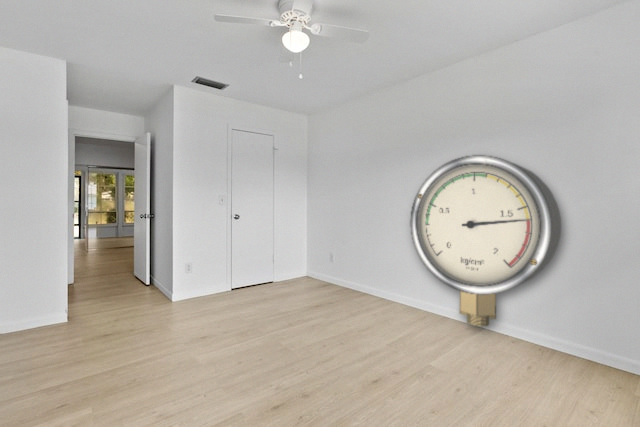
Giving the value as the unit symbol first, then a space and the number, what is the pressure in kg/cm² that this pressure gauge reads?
kg/cm² 1.6
